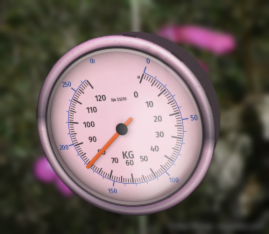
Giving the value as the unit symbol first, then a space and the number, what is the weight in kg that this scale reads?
kg 80
